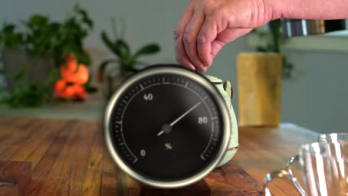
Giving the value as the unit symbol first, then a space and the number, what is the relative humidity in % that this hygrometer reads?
% 70
